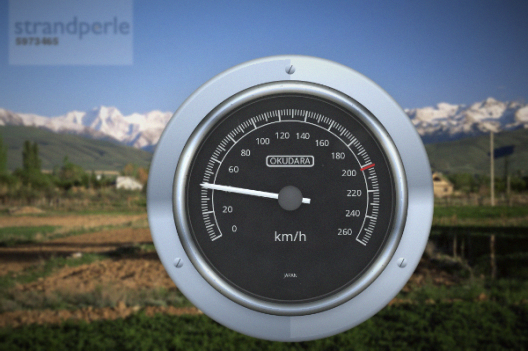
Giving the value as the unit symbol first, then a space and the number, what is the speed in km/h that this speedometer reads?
km/h 40
